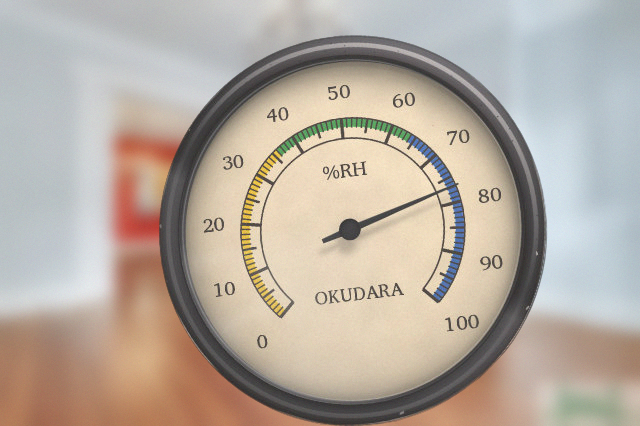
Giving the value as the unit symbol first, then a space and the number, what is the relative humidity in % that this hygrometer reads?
% 77
